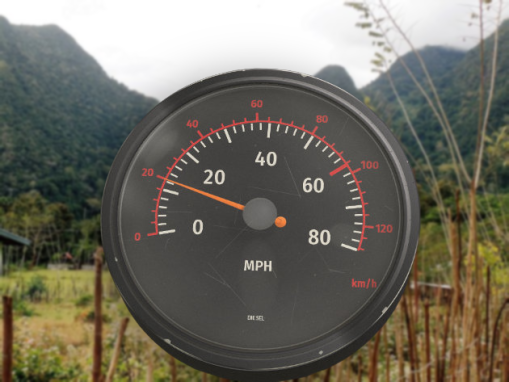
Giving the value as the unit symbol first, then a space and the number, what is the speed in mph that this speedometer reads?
mph 12
